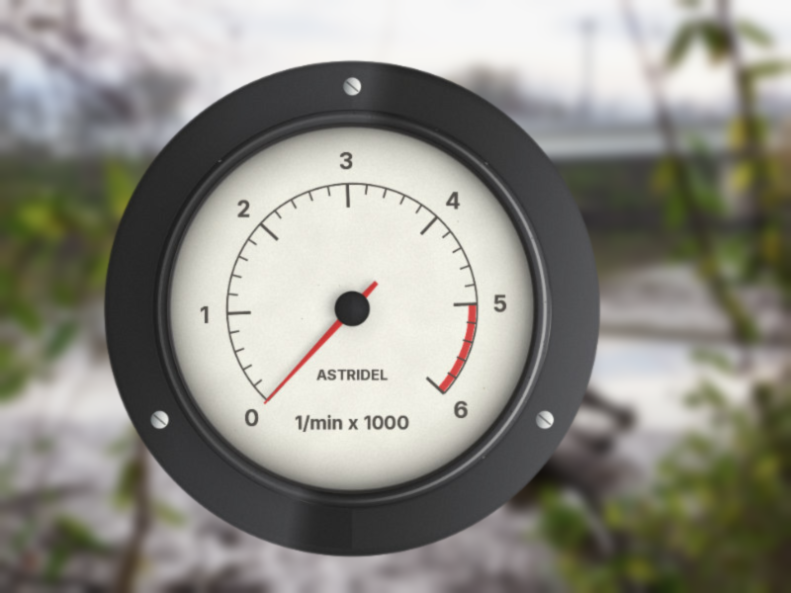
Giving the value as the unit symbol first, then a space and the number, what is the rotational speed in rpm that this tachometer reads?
rpm 0
